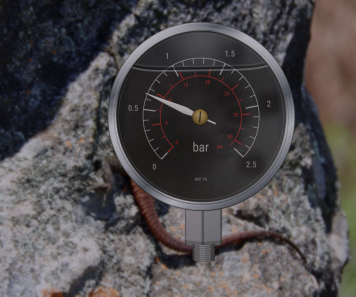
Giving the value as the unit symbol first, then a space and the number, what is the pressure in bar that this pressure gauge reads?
bar 0.65
